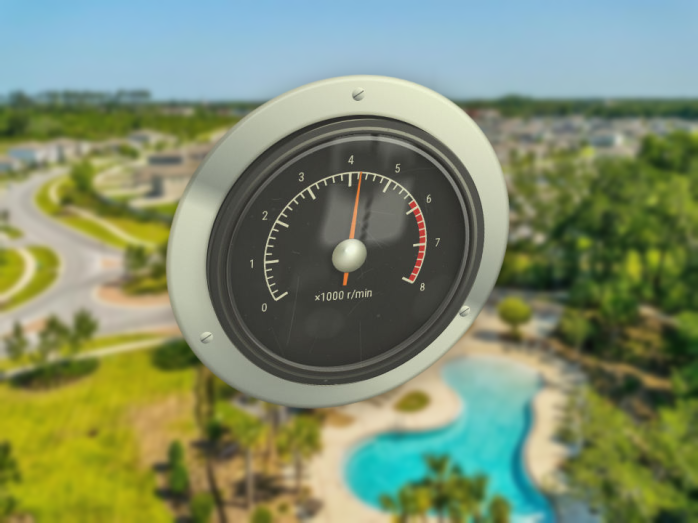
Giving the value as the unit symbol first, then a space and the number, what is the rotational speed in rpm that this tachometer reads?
rpm 4200
